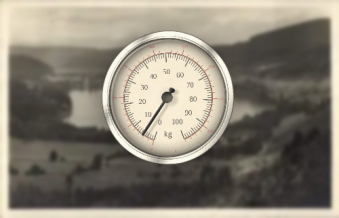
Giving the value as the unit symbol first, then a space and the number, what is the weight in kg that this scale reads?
kg 5
